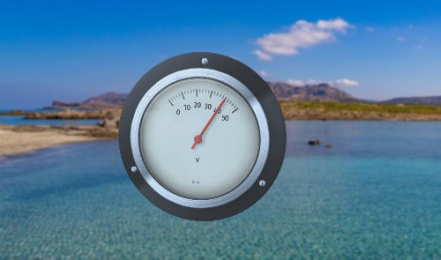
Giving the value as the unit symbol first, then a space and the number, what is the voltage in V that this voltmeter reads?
V 40
